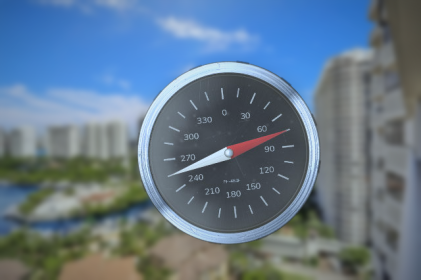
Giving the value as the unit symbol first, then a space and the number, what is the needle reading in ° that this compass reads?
° 75
